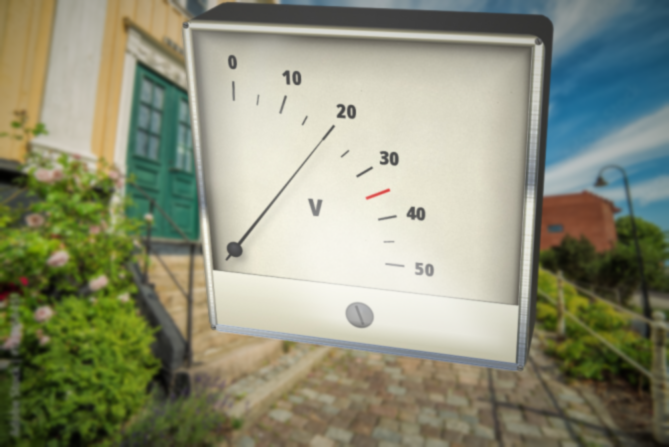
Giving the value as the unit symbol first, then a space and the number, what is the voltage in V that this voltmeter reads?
V 20
